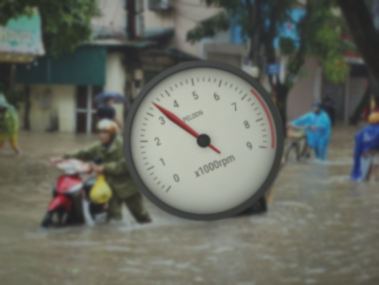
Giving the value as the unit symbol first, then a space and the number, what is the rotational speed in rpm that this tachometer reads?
rpm 3400
